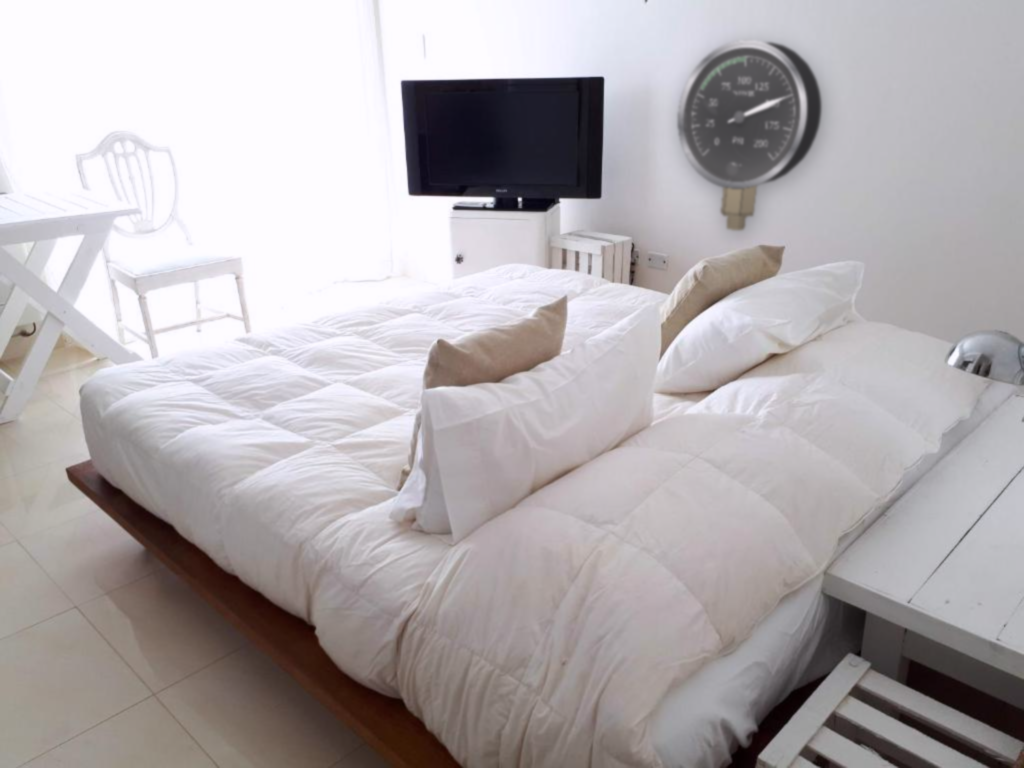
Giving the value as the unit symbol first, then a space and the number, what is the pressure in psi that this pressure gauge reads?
psi 150
